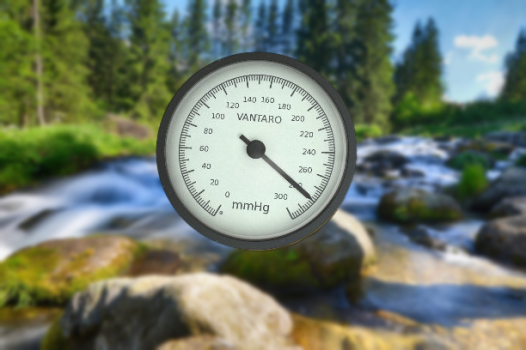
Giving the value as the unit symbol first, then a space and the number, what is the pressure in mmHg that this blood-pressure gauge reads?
mmHg 280
